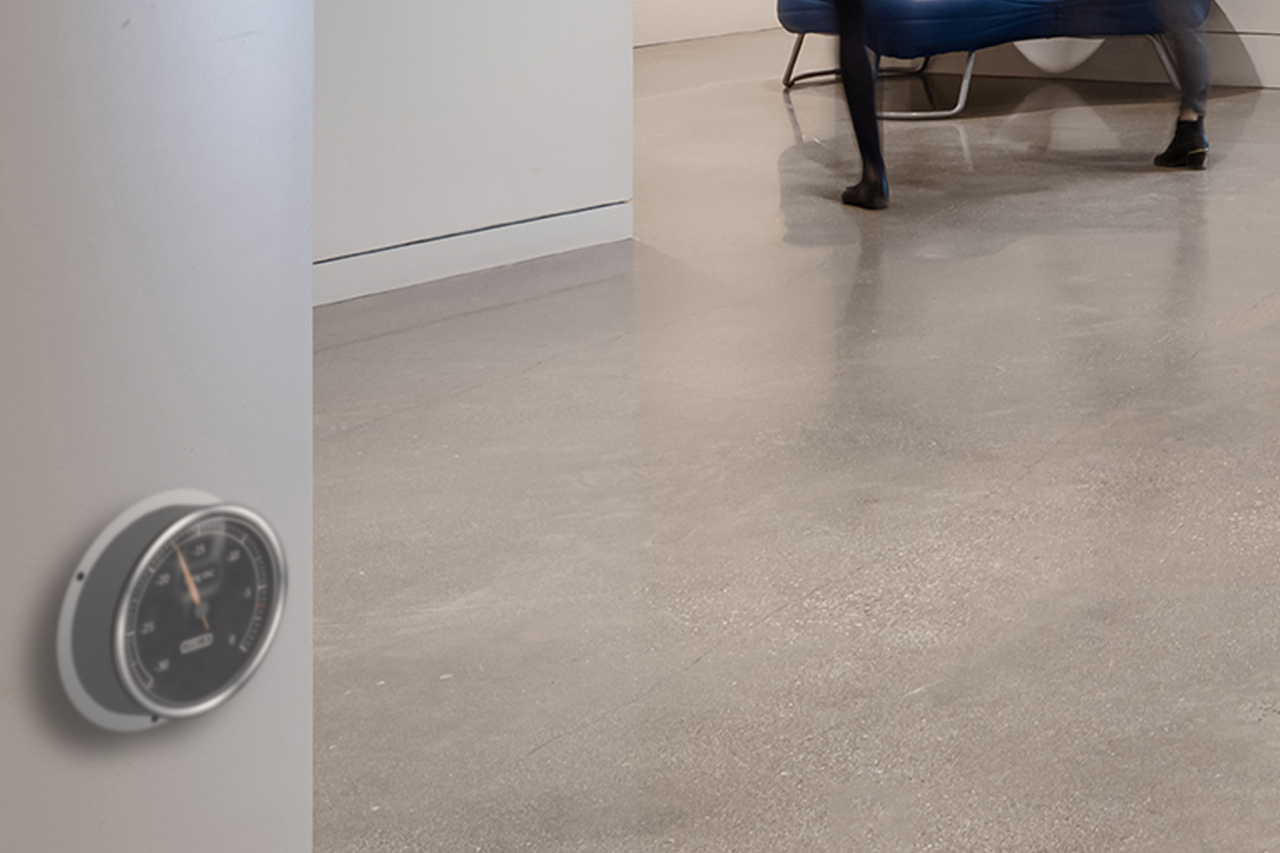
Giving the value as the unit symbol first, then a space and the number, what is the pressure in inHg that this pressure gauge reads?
inHg -17.5
